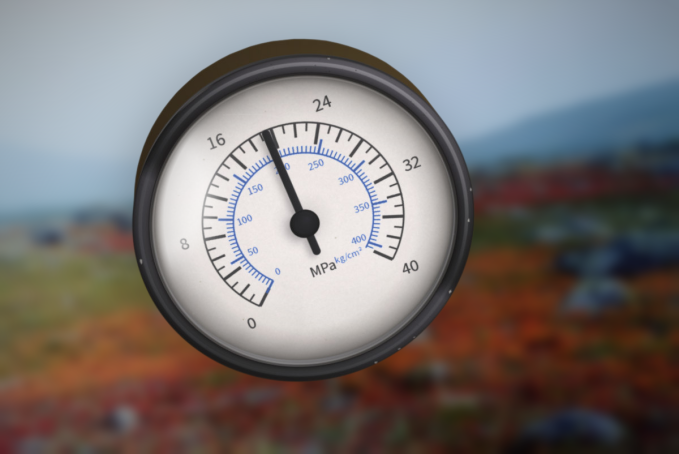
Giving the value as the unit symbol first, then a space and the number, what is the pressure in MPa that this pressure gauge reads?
MPa 19.5
